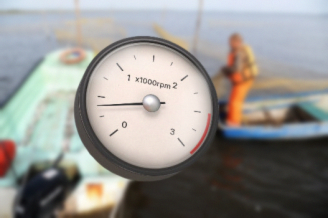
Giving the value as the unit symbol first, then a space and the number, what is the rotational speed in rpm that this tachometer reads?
rpm 375
